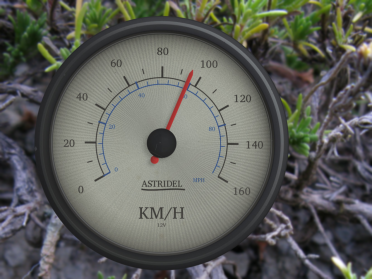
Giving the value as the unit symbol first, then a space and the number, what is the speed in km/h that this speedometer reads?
km/h 95
